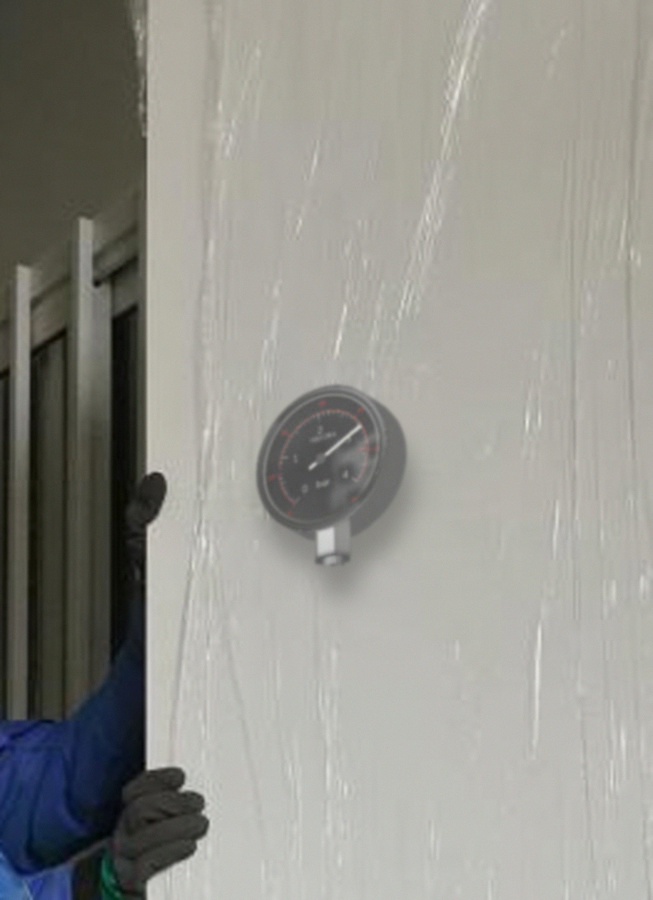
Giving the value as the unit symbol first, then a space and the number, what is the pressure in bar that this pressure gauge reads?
bar 3
